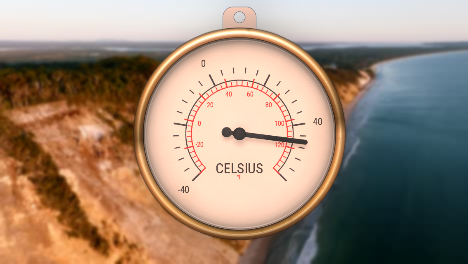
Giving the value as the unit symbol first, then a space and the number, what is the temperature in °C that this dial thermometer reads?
°C 46
